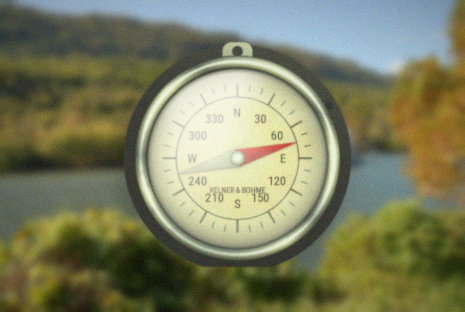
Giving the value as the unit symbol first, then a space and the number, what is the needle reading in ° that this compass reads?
° 75
